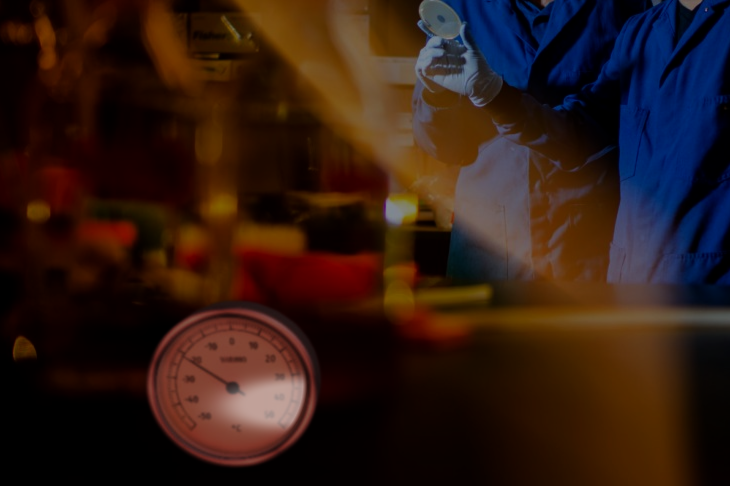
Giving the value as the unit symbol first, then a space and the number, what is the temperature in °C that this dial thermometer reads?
°C -20
